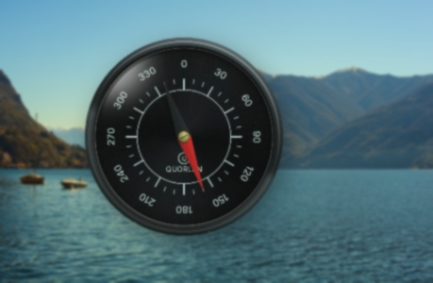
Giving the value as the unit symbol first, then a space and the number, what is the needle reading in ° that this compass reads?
° 160
